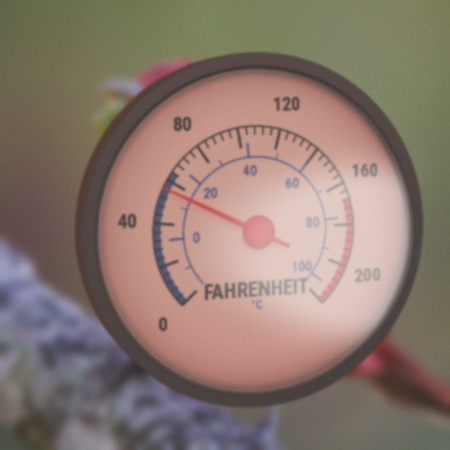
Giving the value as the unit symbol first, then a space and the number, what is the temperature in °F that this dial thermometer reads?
°F 56
